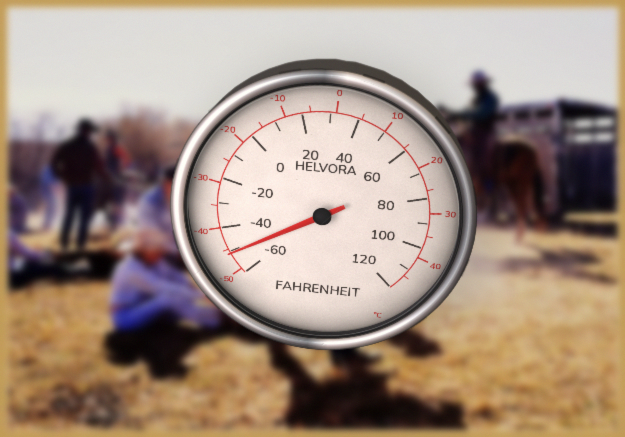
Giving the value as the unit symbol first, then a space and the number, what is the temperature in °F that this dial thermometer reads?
°F -50
